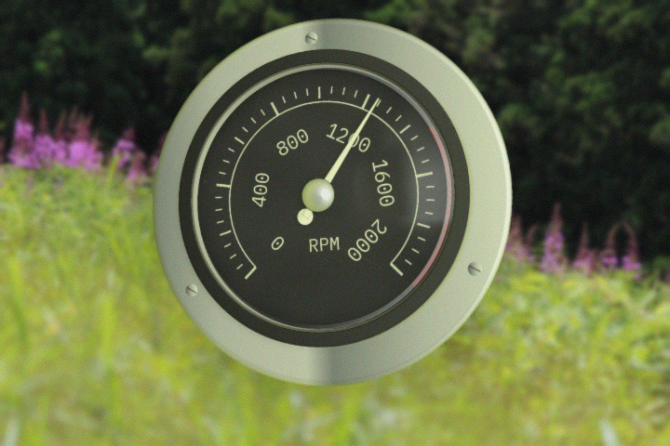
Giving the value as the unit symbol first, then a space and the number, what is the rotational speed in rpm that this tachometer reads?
rpm 1250
